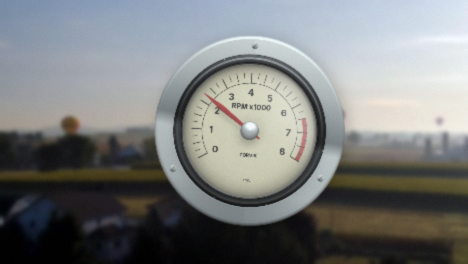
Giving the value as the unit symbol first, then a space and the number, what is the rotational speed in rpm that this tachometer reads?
rpm 2250
